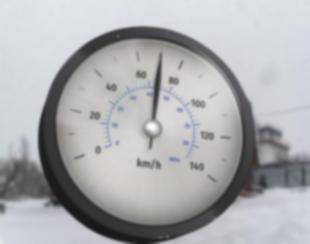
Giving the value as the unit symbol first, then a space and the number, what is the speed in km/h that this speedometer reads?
km/h 70
